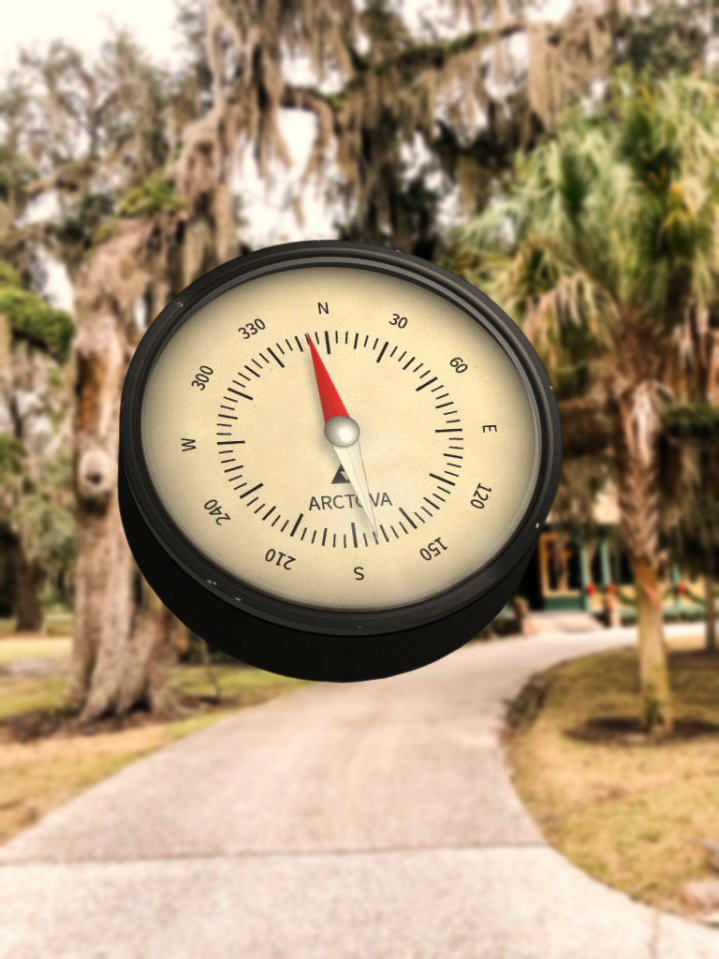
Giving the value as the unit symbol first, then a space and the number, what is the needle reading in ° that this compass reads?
° 350
